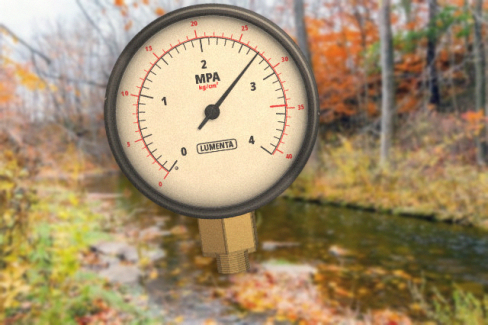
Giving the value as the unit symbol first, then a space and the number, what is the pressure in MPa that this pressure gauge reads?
MPa 2.7
